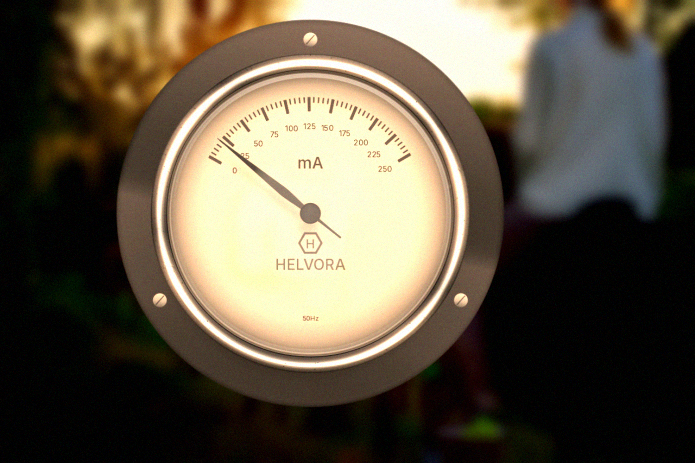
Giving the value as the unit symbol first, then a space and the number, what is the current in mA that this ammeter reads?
mA 20
